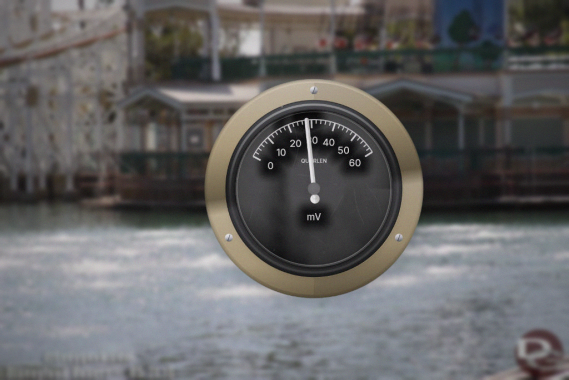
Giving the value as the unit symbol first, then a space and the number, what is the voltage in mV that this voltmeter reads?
mV 28
